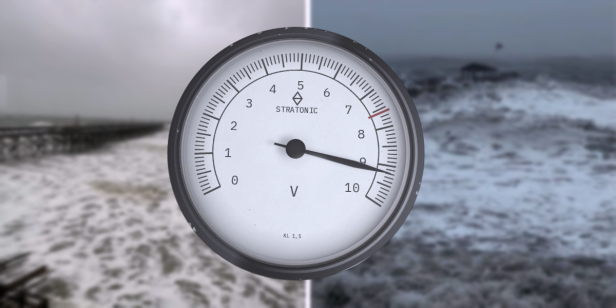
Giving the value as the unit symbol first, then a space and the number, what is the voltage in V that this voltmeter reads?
V 9.2
